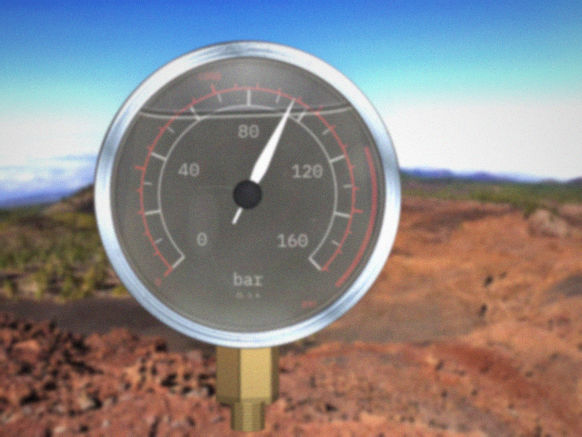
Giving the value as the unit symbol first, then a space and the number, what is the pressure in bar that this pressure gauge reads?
bar 95
